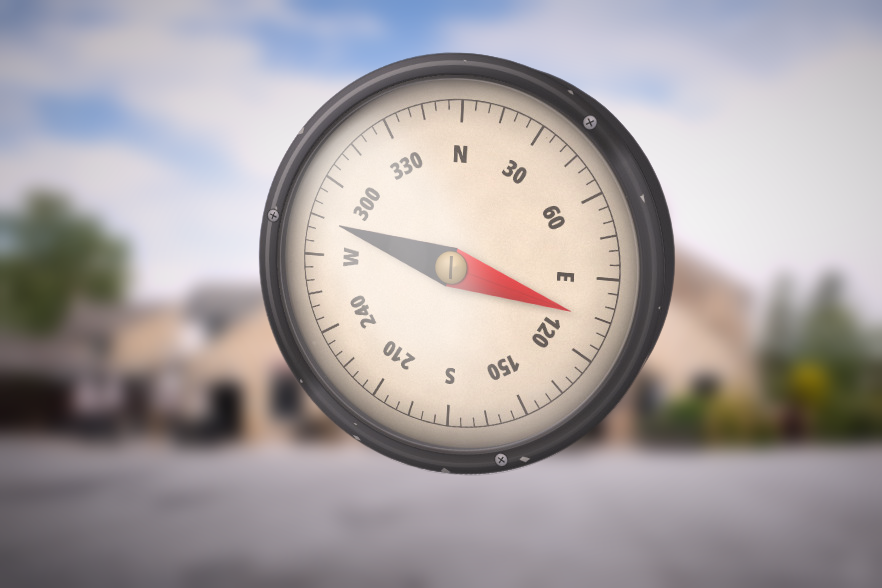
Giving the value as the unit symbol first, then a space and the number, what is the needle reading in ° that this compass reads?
° 105
